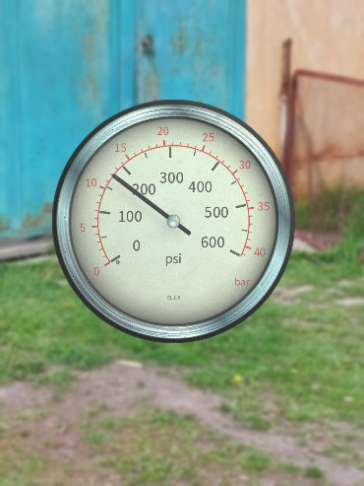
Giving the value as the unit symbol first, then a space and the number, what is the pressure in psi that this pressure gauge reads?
psi 175
